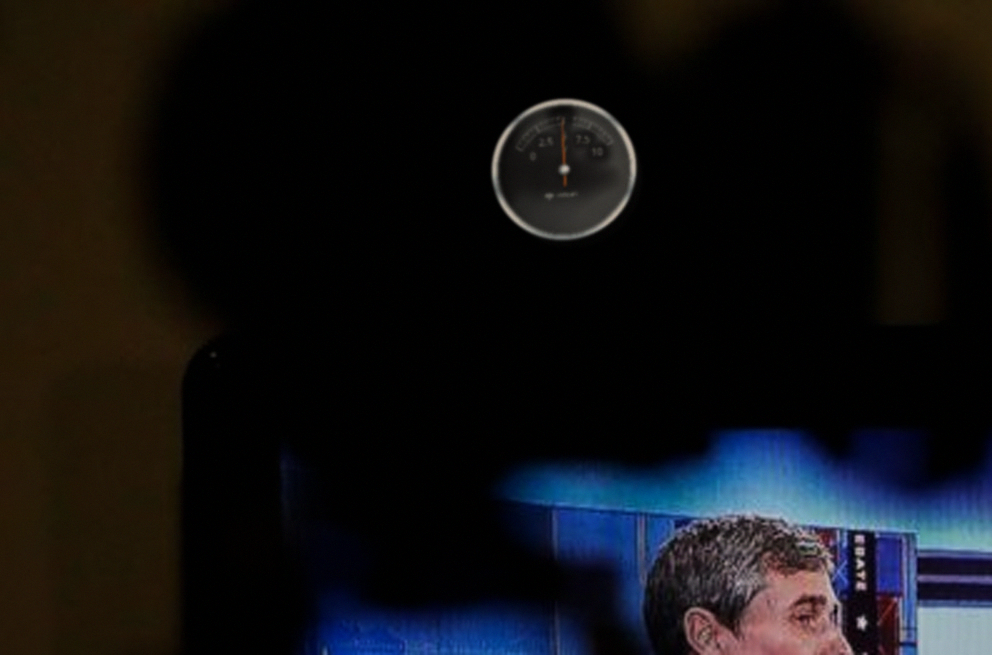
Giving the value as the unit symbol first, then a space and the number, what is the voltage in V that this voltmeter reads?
V 5
